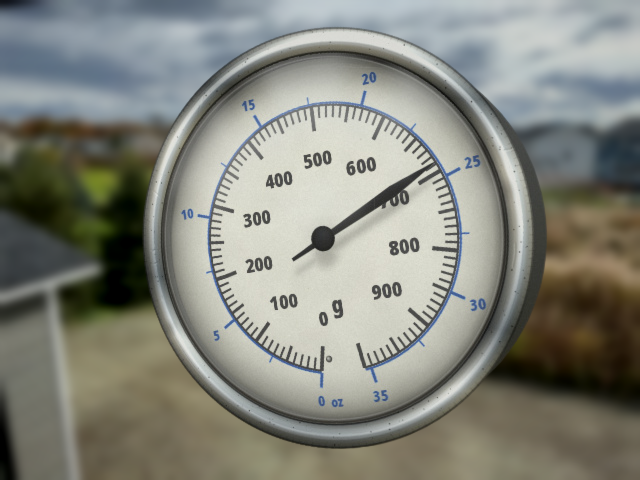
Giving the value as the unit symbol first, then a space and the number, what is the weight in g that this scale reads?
g 690
